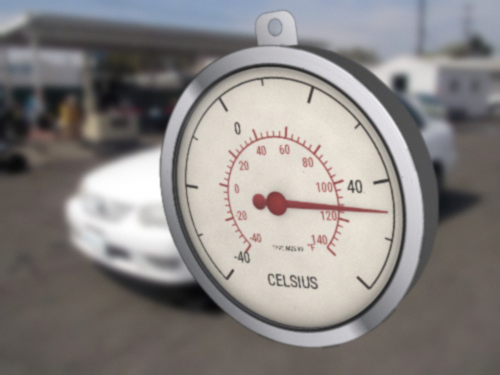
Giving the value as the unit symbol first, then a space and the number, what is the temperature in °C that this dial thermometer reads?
°C 45
